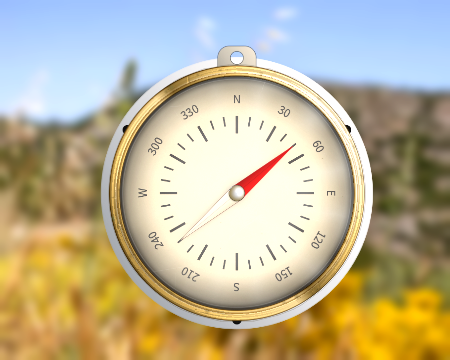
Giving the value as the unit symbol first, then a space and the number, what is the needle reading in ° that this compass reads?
° 50
